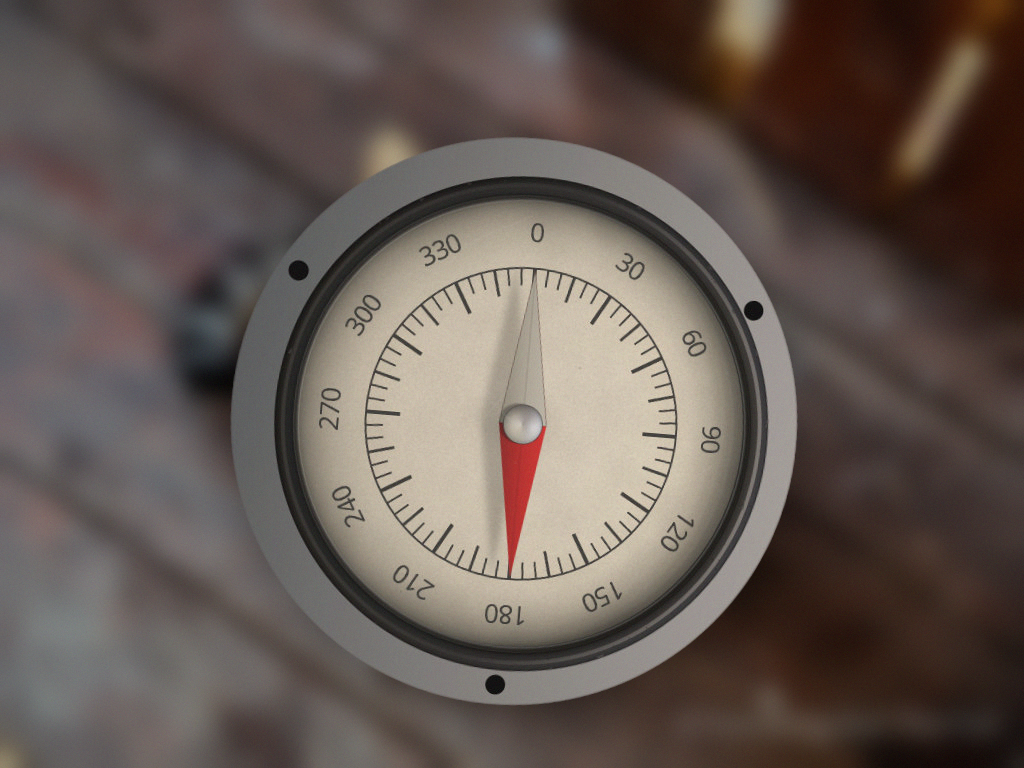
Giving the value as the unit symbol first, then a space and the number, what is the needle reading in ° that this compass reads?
° 180
